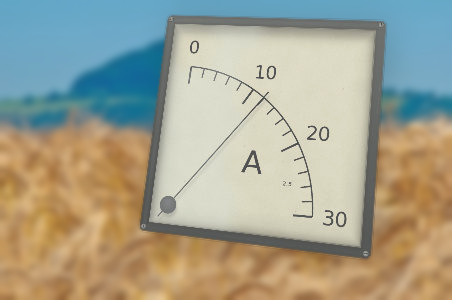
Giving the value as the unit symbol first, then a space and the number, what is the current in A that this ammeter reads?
A 12
